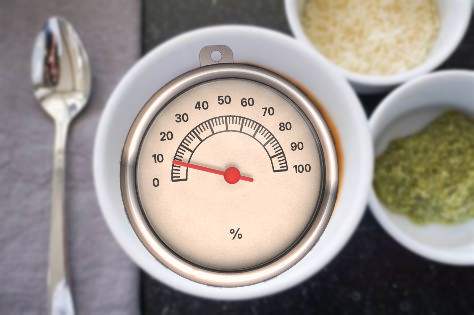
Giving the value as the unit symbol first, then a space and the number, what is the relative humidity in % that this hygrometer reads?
% 10
